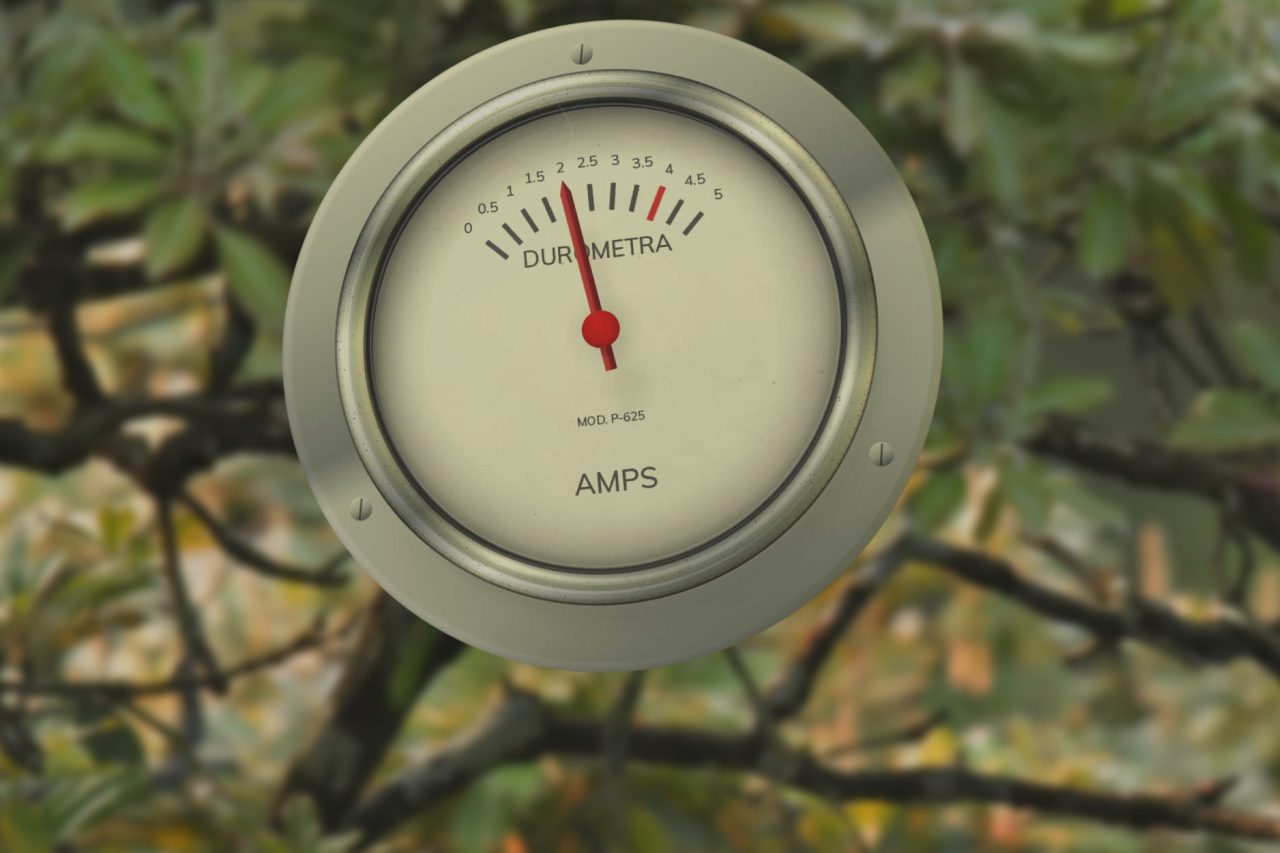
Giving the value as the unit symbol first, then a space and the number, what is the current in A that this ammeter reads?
A 2
